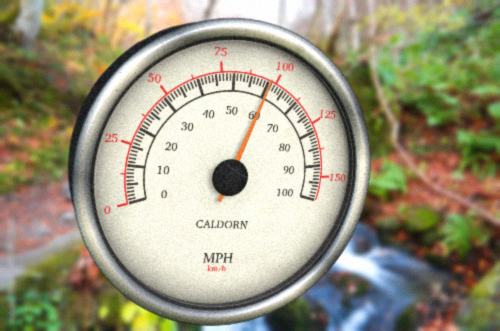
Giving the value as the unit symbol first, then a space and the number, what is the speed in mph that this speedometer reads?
mph 60
